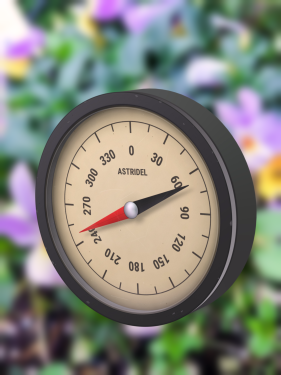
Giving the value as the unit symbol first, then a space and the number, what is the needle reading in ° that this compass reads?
° 247.5
